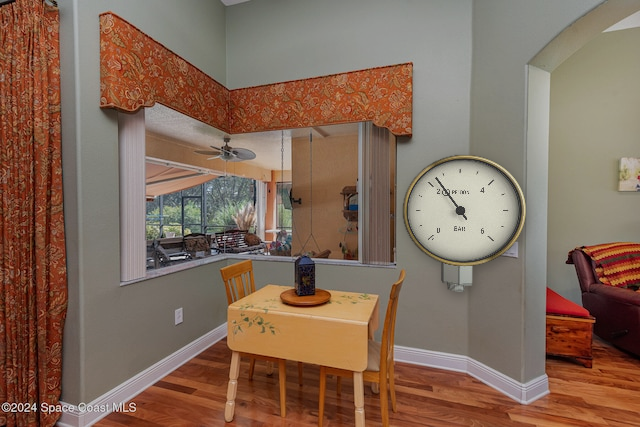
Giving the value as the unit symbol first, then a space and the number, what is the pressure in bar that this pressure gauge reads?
bar 2.25
